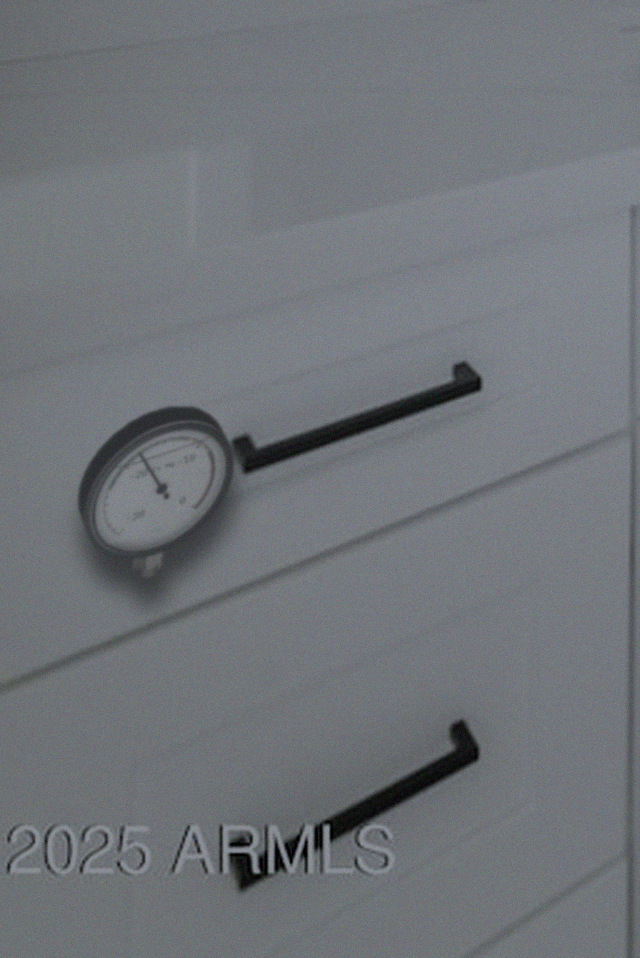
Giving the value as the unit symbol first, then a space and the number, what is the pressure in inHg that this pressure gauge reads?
inHg -18
